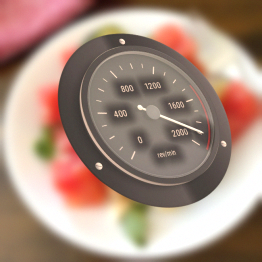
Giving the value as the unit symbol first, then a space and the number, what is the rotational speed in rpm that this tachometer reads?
rpm 1900
